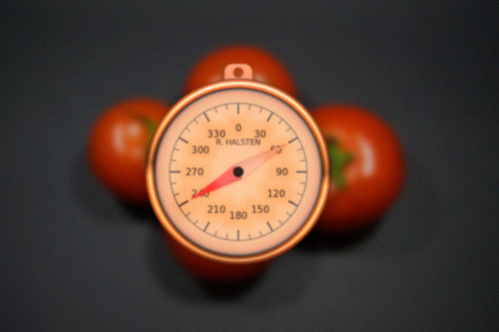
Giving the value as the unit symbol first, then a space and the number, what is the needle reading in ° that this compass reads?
° 240
